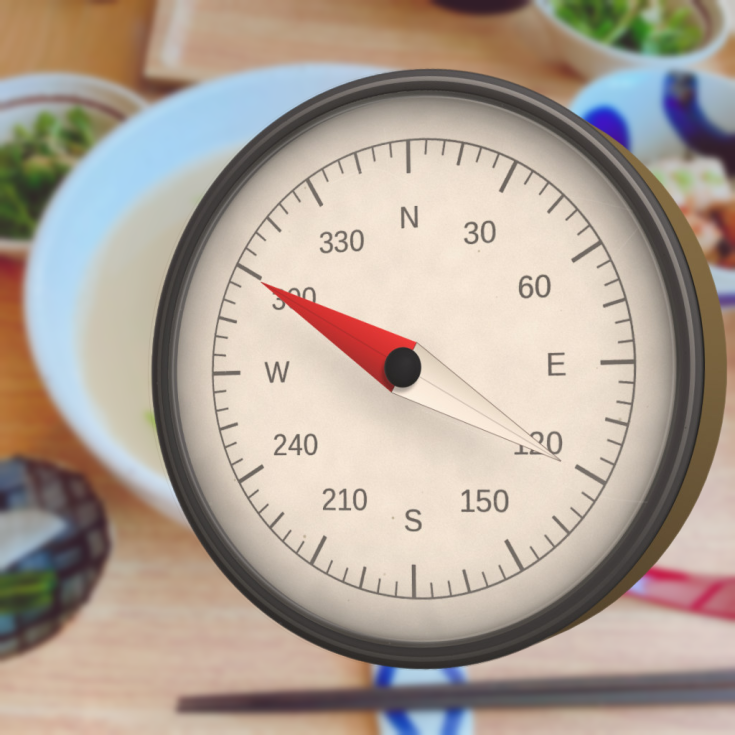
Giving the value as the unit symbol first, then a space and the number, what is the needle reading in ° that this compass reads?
° 300
